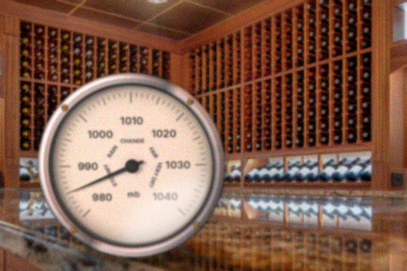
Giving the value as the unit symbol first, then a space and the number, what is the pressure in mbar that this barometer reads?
mbar 985
